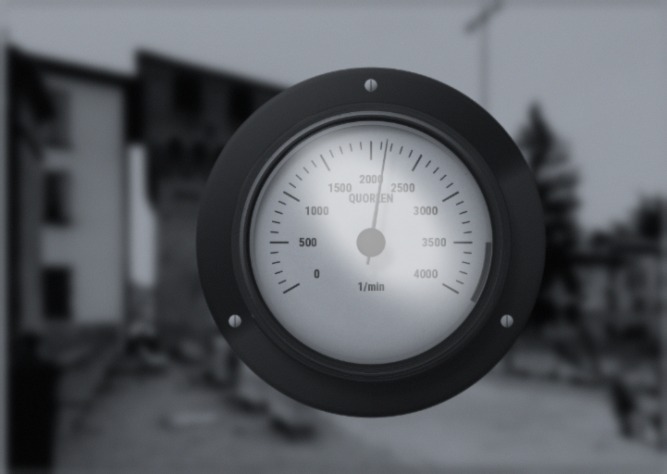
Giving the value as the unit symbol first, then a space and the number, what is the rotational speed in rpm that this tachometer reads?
rpm 2150
